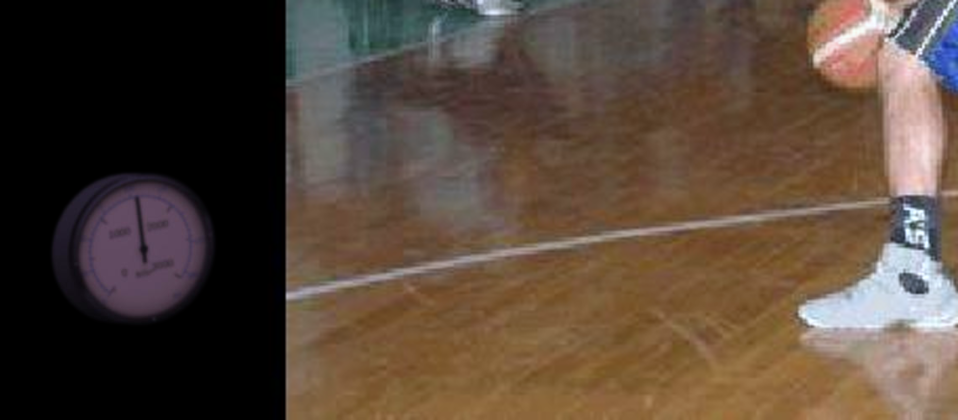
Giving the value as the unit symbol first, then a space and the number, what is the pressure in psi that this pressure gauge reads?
psi 1500
